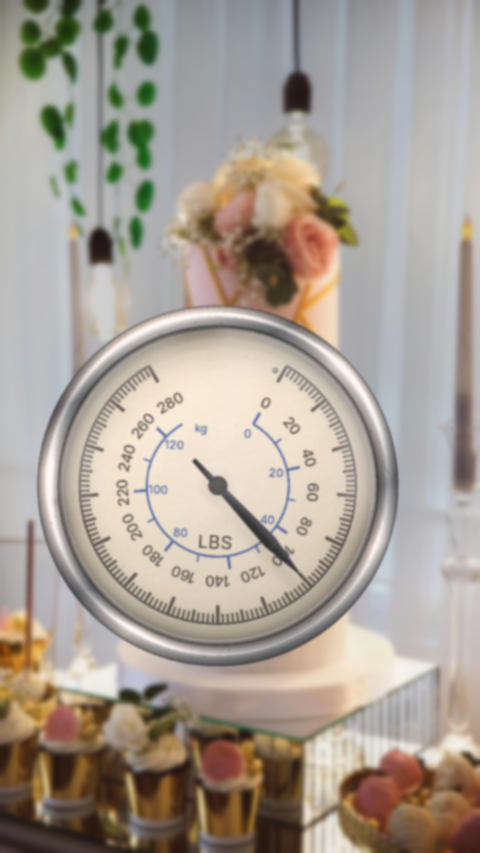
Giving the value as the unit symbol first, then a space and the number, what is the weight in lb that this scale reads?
lb 100
